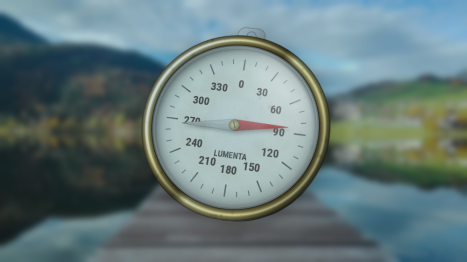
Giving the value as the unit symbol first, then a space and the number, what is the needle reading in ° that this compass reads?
° 85
